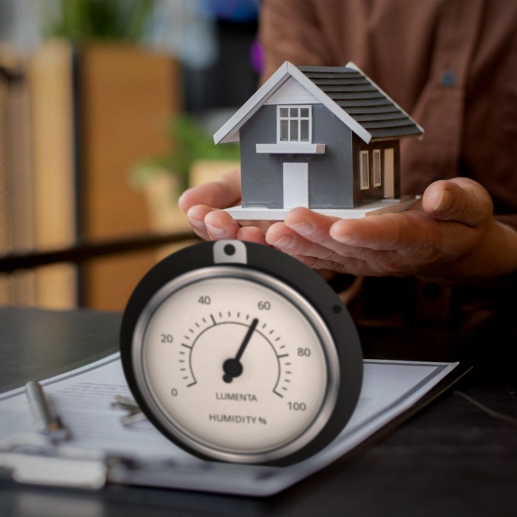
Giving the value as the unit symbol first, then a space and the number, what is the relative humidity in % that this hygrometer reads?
% 60
